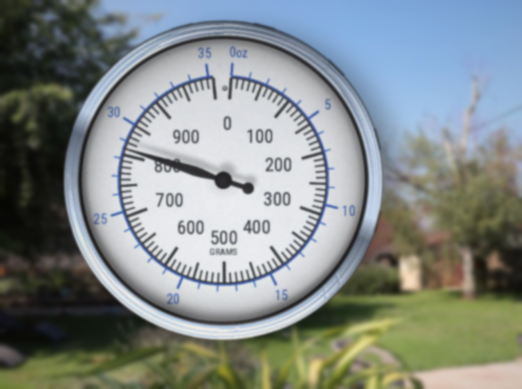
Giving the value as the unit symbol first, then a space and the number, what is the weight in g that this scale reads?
g 810
